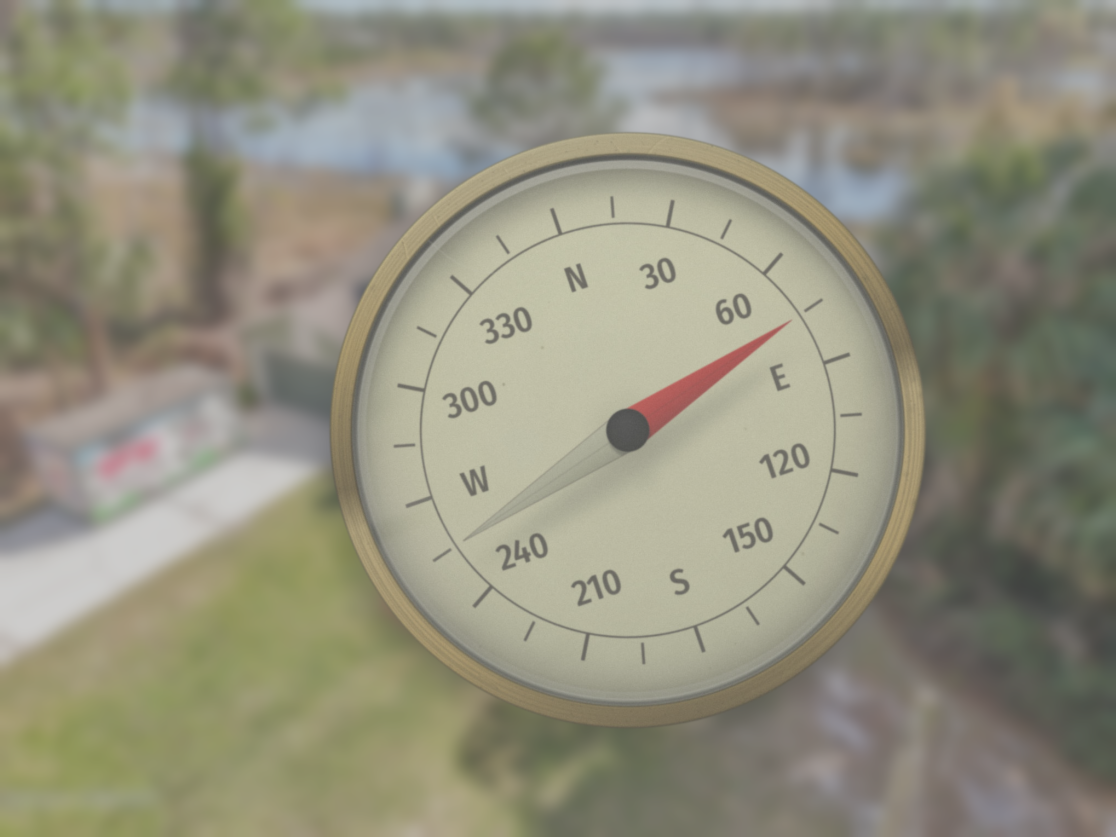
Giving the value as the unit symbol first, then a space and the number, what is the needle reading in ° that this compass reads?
° 75
